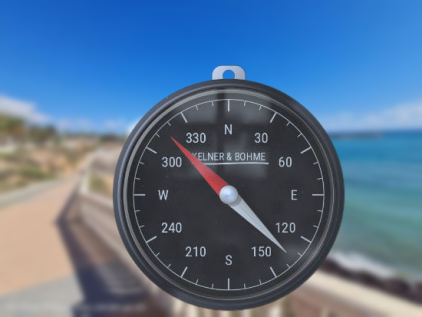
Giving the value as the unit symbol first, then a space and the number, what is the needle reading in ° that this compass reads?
° 315
